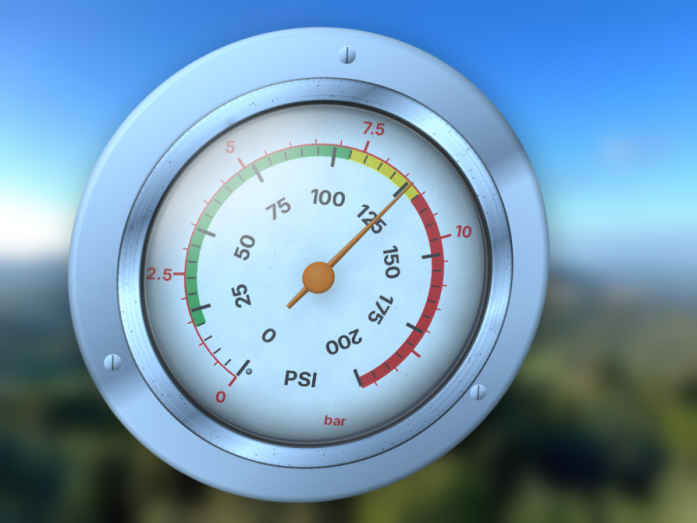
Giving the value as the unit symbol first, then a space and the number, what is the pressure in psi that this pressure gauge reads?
psi 125
